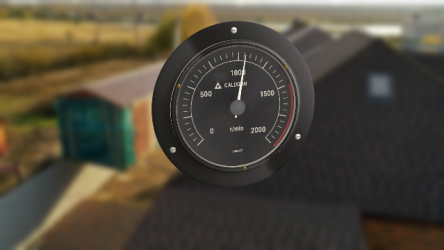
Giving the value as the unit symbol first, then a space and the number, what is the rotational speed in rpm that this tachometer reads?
rpm 1050
